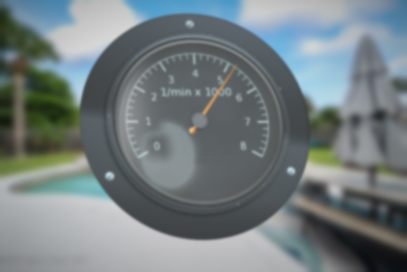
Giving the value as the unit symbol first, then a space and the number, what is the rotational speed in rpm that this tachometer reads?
rpm 5200
